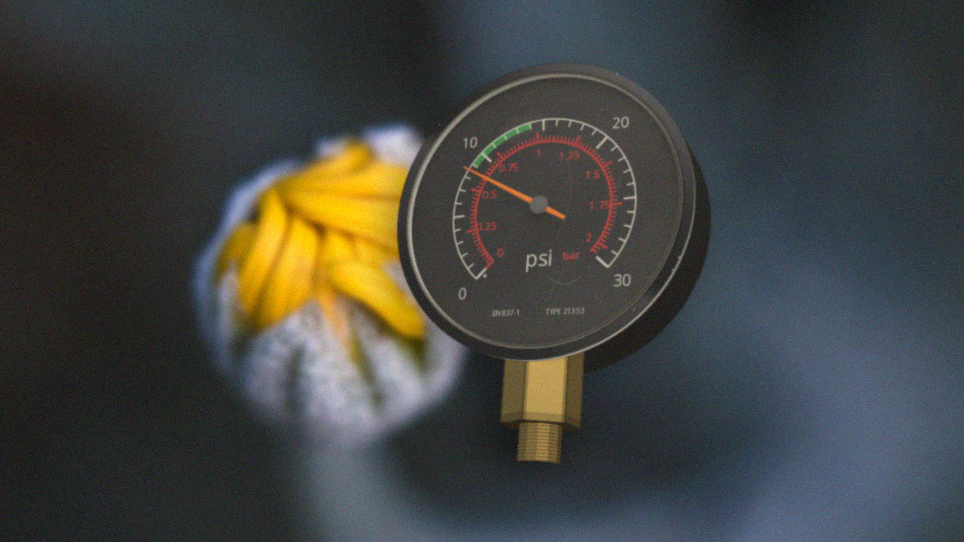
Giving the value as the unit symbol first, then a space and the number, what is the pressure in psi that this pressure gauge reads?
psi 8.5
